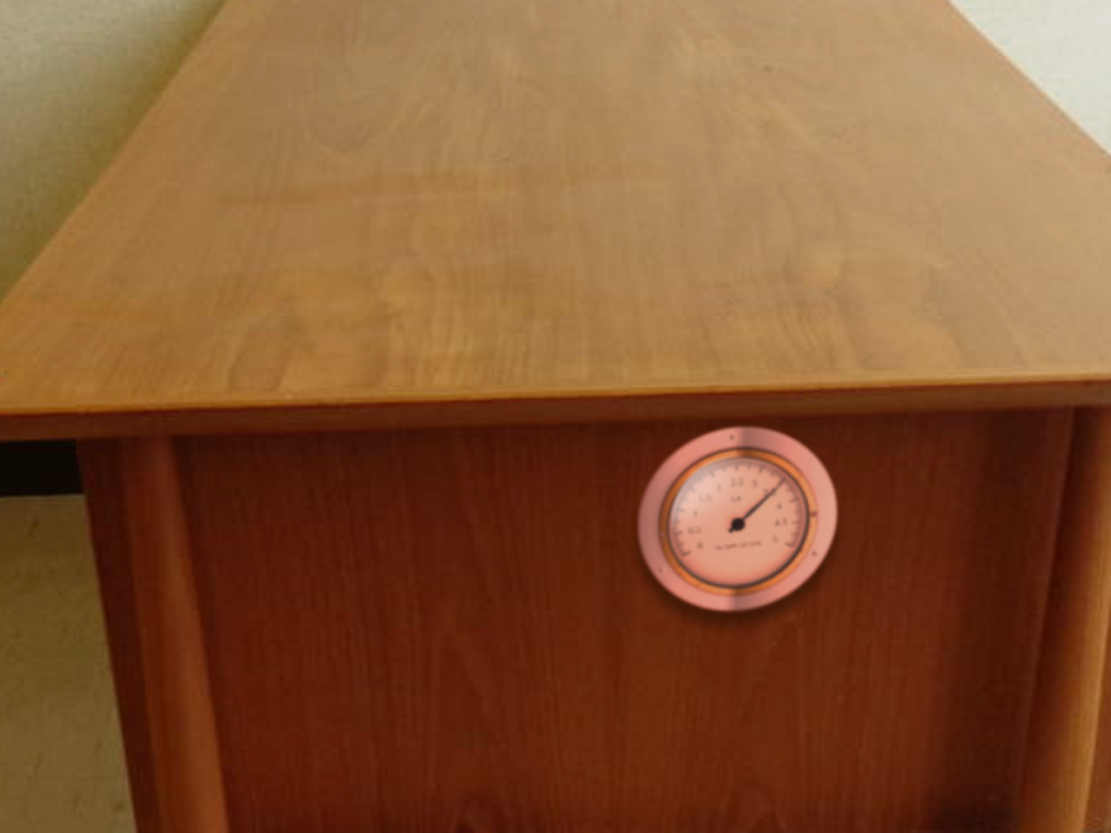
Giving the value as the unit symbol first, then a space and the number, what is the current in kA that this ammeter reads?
kA 3.5
